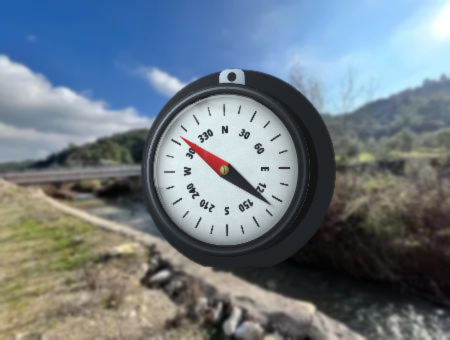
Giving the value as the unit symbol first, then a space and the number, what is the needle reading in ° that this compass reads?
° 307.5
